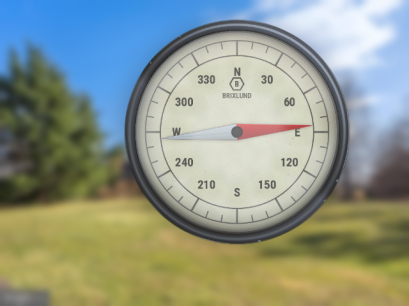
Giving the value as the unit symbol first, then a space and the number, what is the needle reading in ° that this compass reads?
° 85
